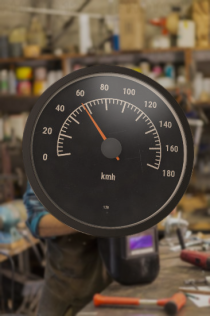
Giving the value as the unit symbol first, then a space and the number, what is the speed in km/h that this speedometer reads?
km/h 56
